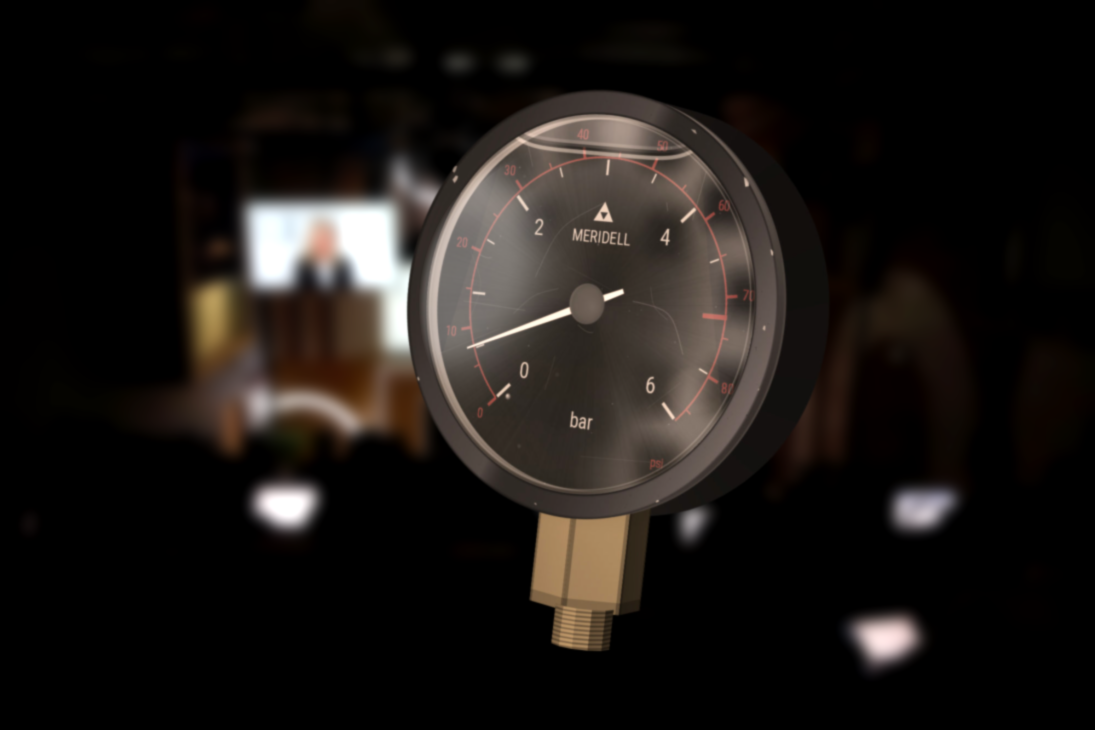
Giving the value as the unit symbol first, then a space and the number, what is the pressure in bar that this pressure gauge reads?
bar 0.5
